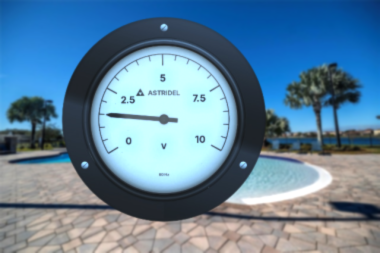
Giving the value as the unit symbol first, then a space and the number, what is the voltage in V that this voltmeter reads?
V 1.5
